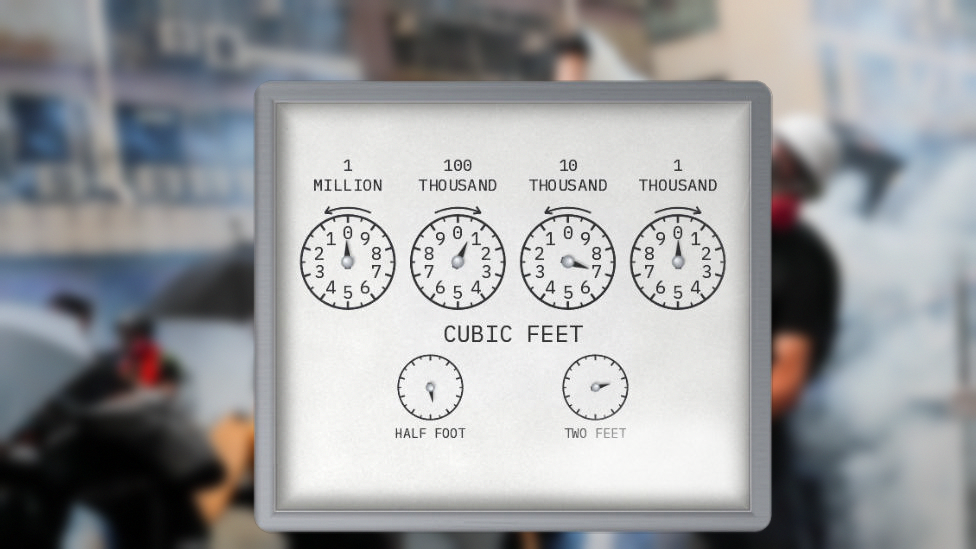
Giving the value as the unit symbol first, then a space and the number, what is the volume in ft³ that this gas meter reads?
ft³ 7000
